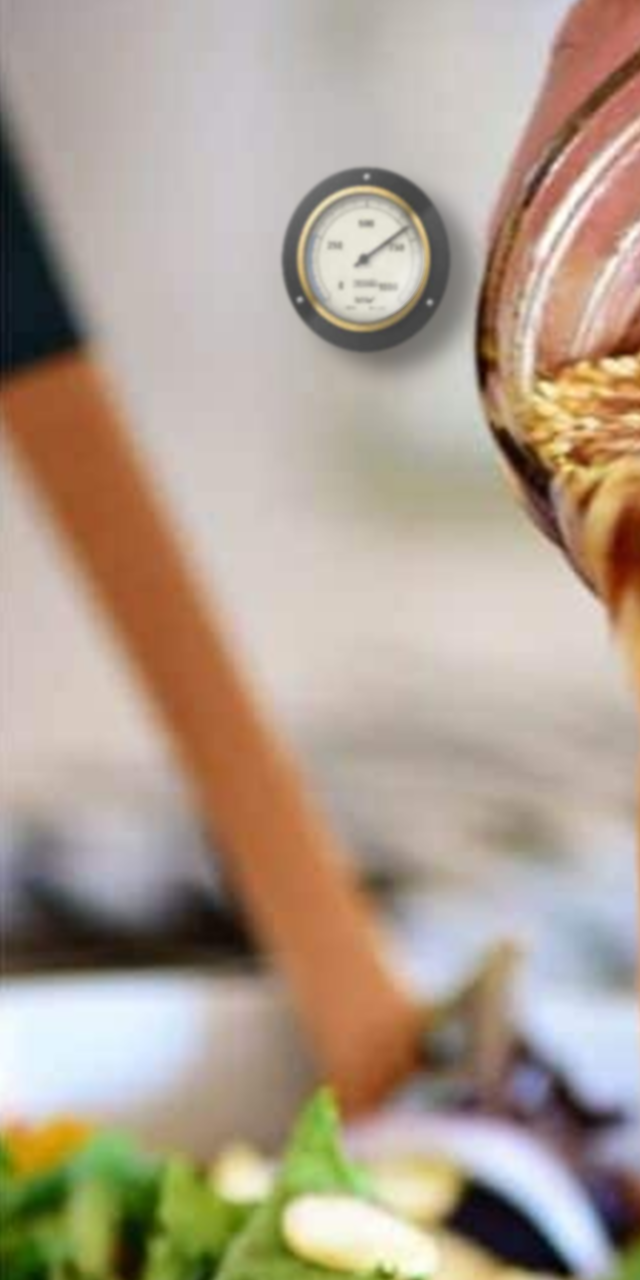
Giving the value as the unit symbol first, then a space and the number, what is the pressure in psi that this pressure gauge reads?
psi 700
